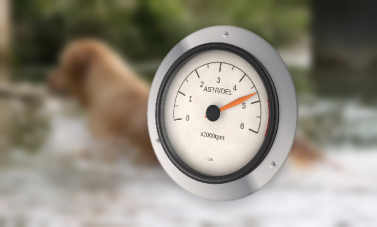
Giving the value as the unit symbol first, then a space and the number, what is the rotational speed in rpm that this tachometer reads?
rpm 4750
